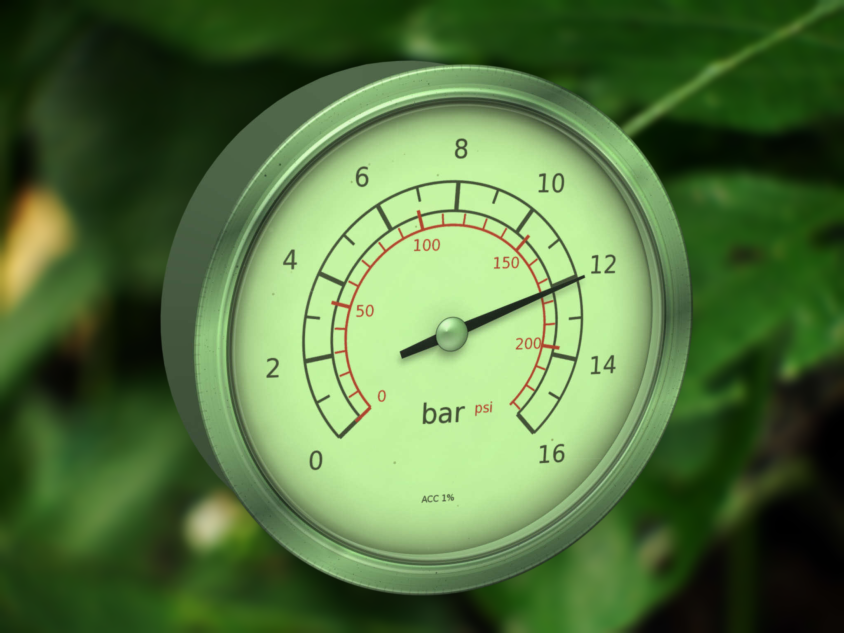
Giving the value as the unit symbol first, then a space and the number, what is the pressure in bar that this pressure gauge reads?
bar 12
